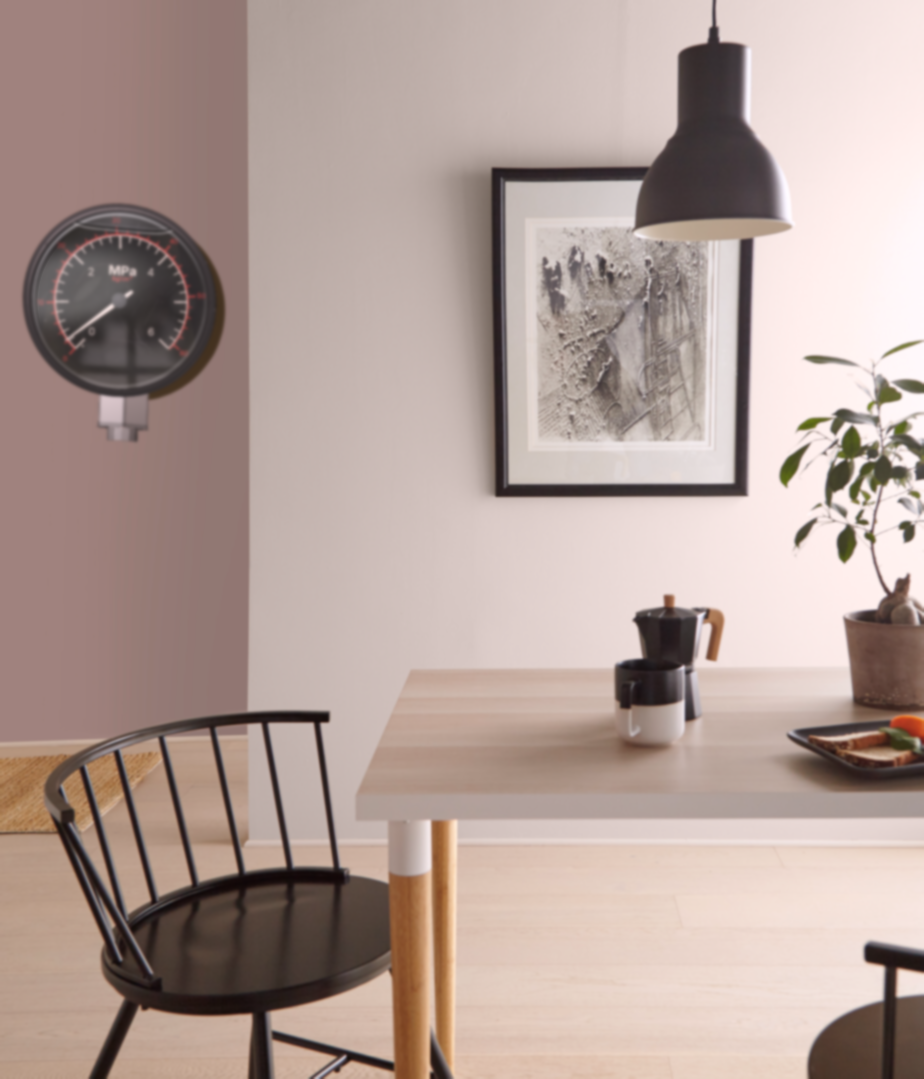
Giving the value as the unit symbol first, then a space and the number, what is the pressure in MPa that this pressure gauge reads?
MPa 0.2
